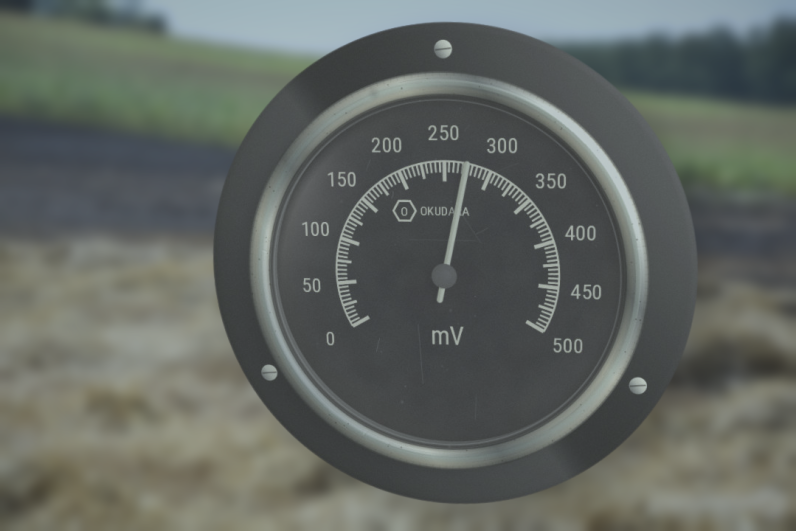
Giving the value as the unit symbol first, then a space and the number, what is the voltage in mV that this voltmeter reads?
mV 275
